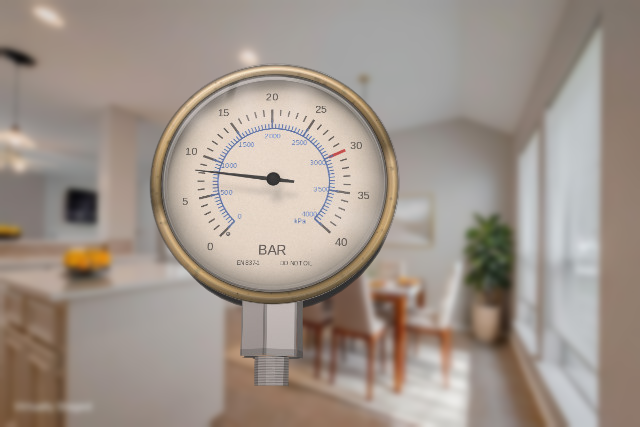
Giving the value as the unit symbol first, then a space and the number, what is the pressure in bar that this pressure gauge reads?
bar 8
